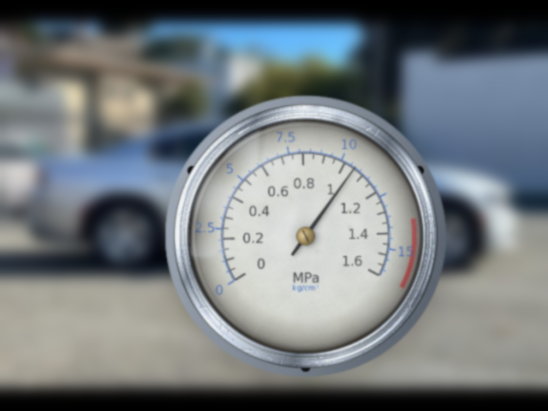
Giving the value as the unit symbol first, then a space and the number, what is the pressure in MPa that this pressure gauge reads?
MPa 1.05
